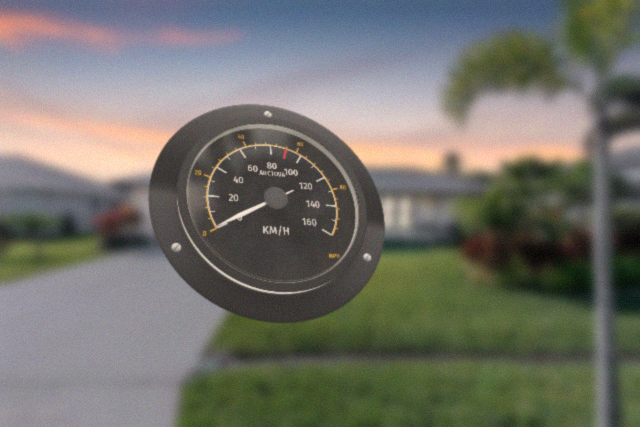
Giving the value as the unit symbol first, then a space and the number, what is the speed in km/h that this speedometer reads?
km/h 0
